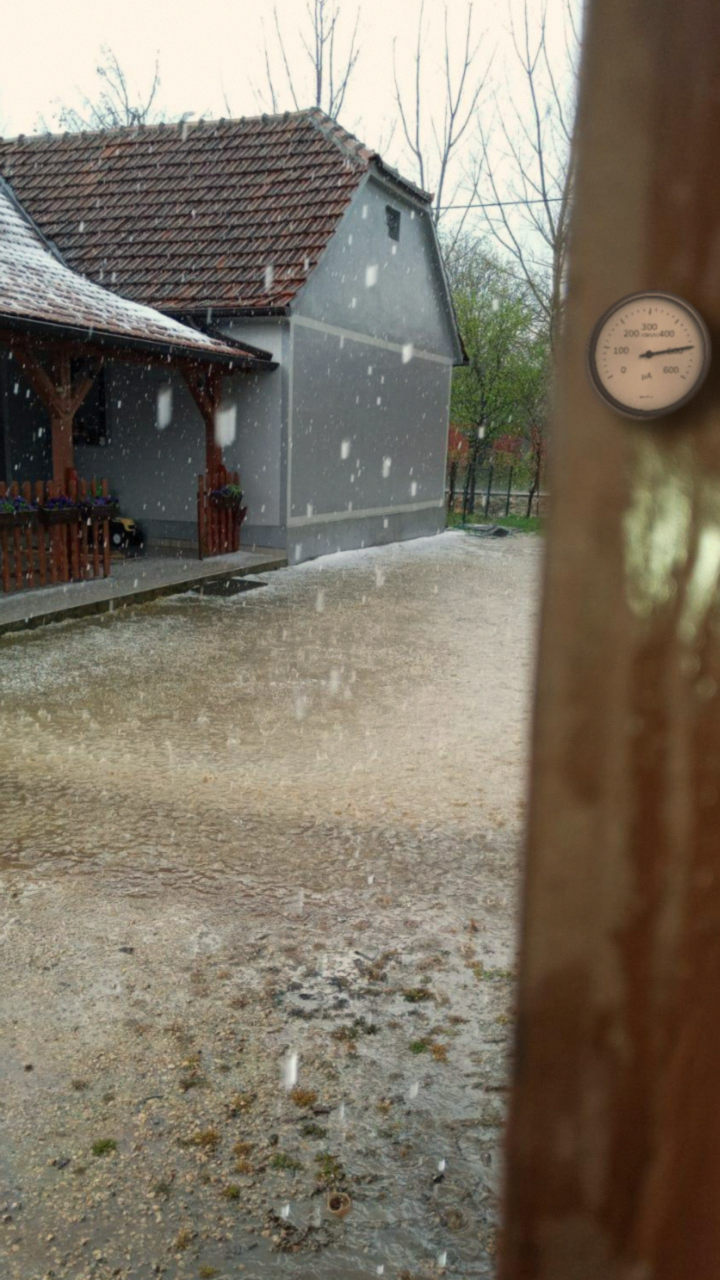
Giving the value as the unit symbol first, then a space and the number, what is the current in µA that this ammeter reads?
µA 500
